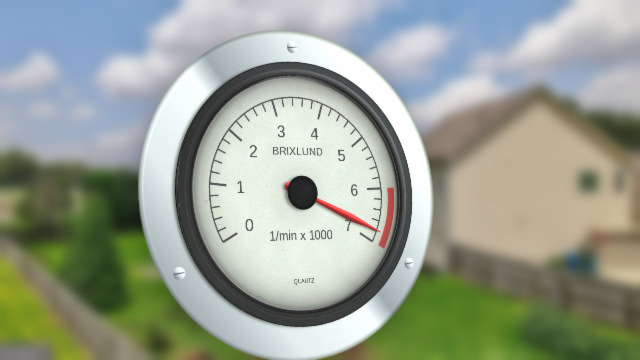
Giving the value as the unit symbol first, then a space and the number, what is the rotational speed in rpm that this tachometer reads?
rpm 6800
